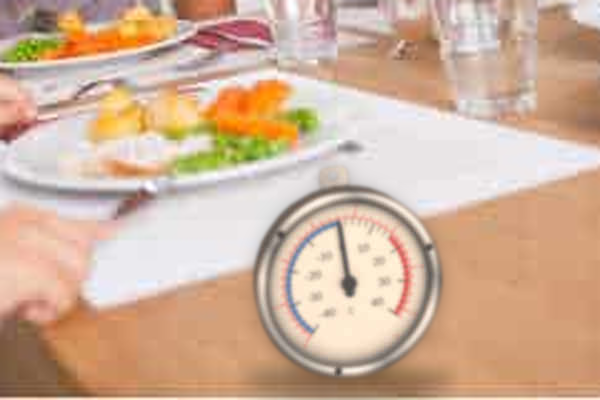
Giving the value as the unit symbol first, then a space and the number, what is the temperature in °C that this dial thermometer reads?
°C 0
